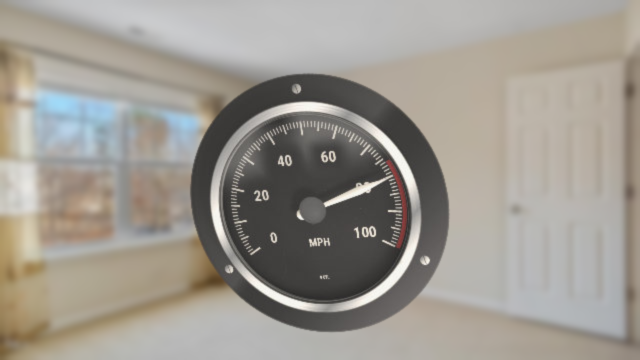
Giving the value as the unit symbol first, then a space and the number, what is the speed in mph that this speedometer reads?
mph 80
